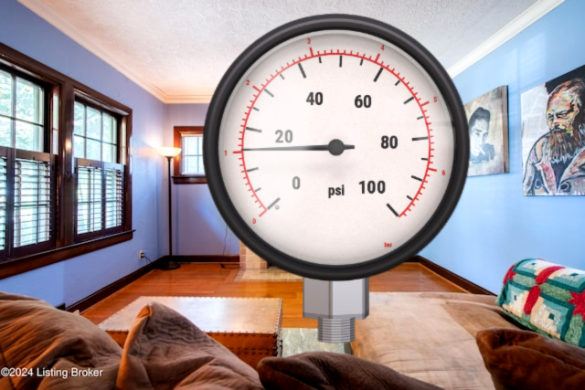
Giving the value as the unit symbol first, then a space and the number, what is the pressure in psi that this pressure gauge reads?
psi 15
